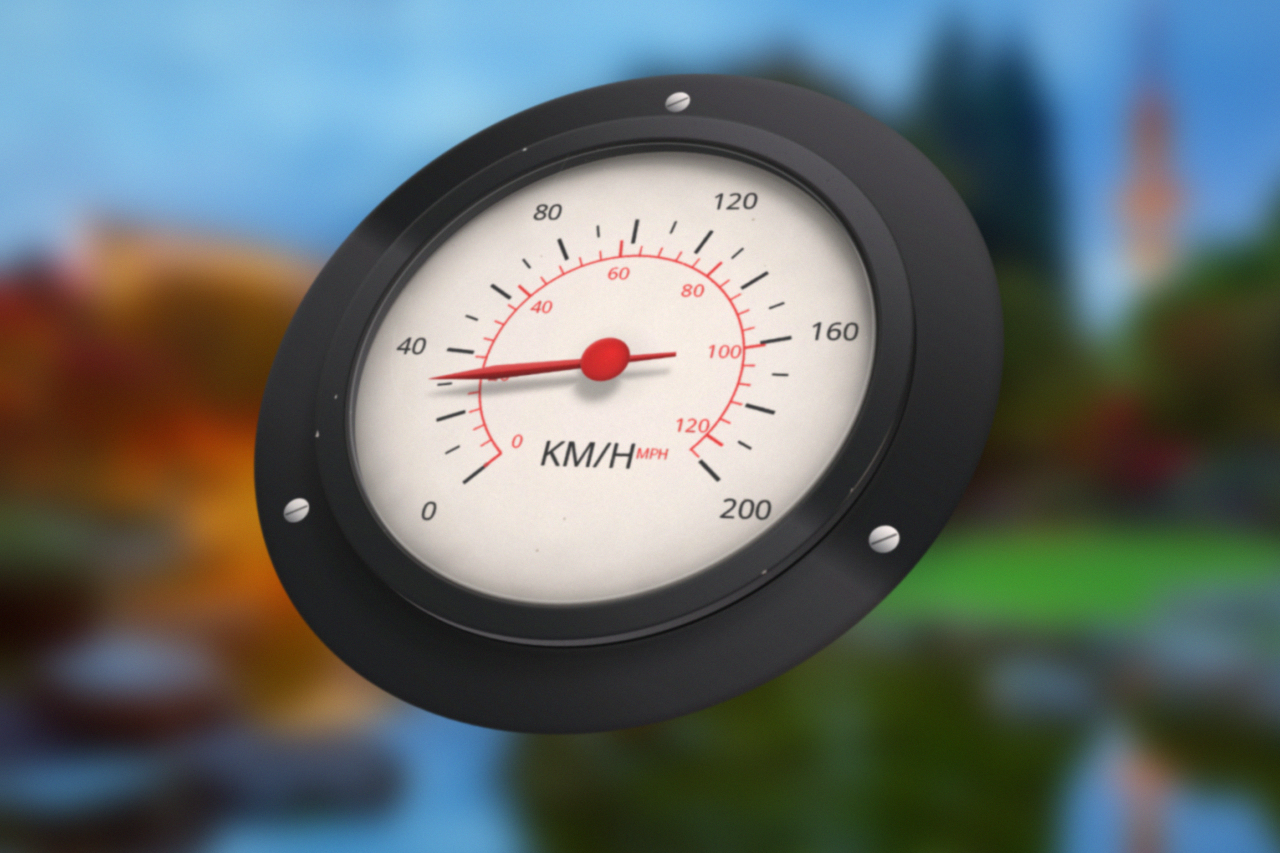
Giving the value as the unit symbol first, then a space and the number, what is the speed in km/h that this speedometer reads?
km/h 30
